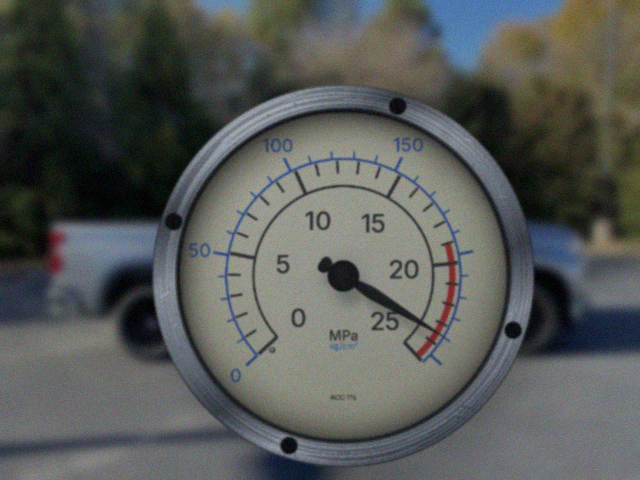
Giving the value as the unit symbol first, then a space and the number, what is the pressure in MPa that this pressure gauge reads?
MPa 23.5
